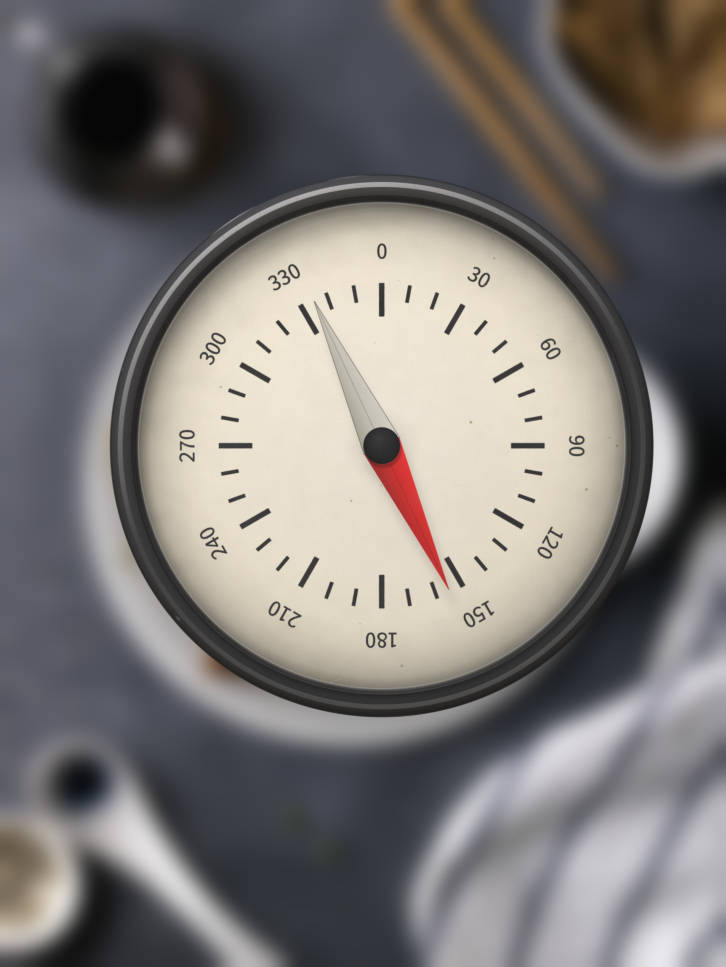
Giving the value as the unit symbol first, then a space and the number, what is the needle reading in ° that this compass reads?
° 155
